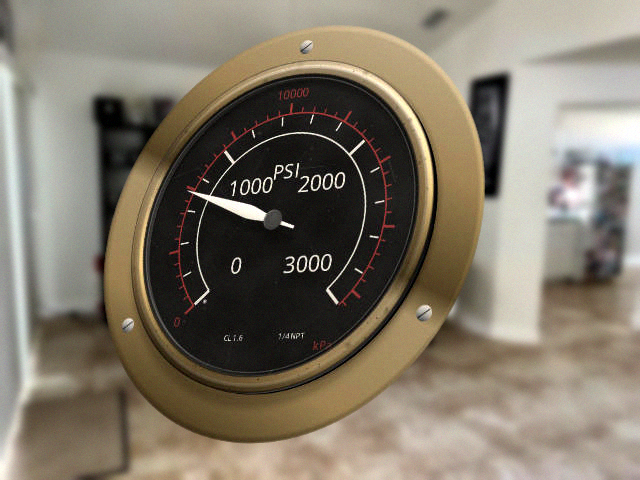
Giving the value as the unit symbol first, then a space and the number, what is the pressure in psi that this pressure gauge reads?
psi 700
